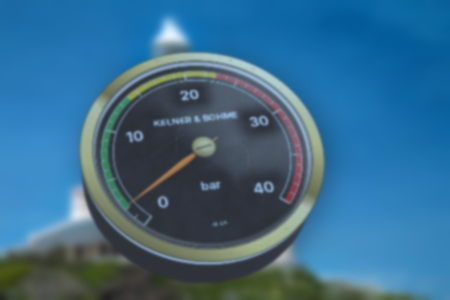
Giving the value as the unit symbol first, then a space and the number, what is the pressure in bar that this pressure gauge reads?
bar 2
